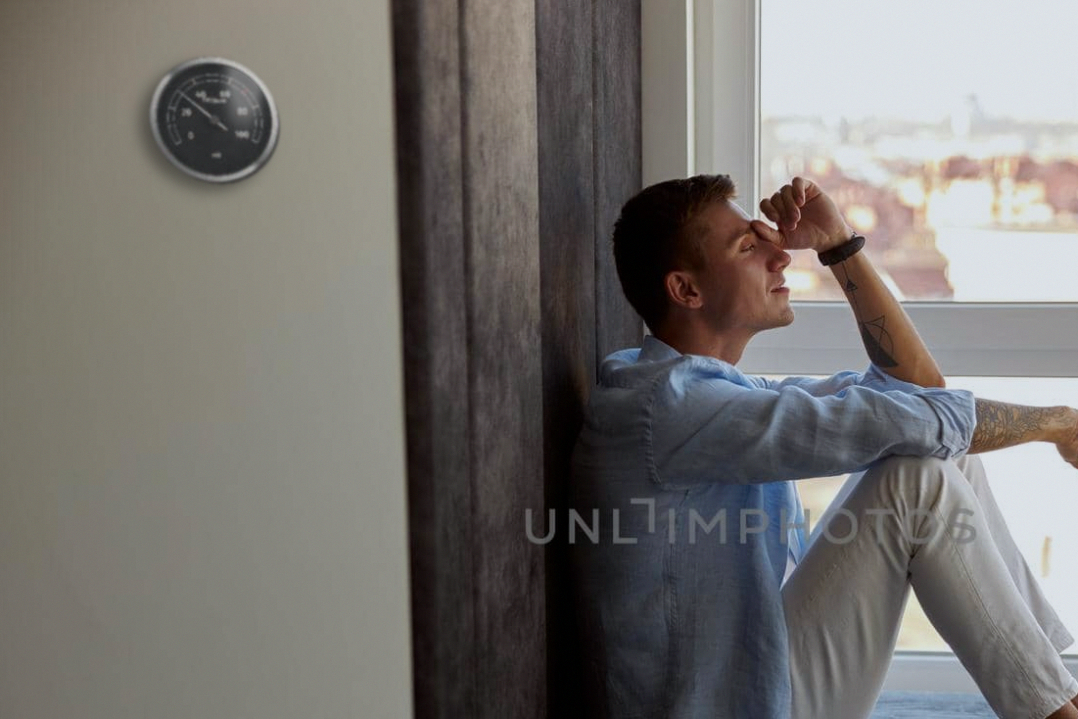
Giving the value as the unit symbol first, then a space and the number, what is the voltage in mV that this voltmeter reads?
mV 30
